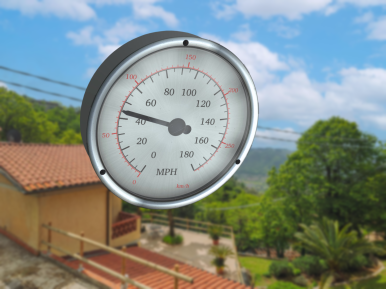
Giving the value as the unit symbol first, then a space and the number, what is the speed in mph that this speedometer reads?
mph 45
